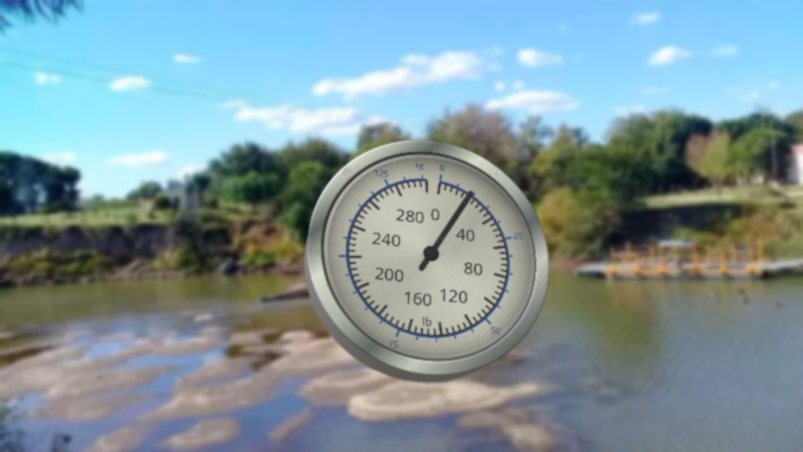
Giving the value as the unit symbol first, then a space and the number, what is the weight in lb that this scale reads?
lb 20
